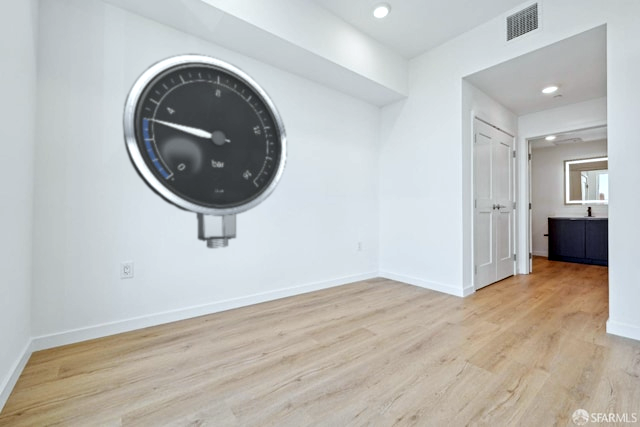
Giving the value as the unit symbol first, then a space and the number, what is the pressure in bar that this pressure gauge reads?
bar 3
